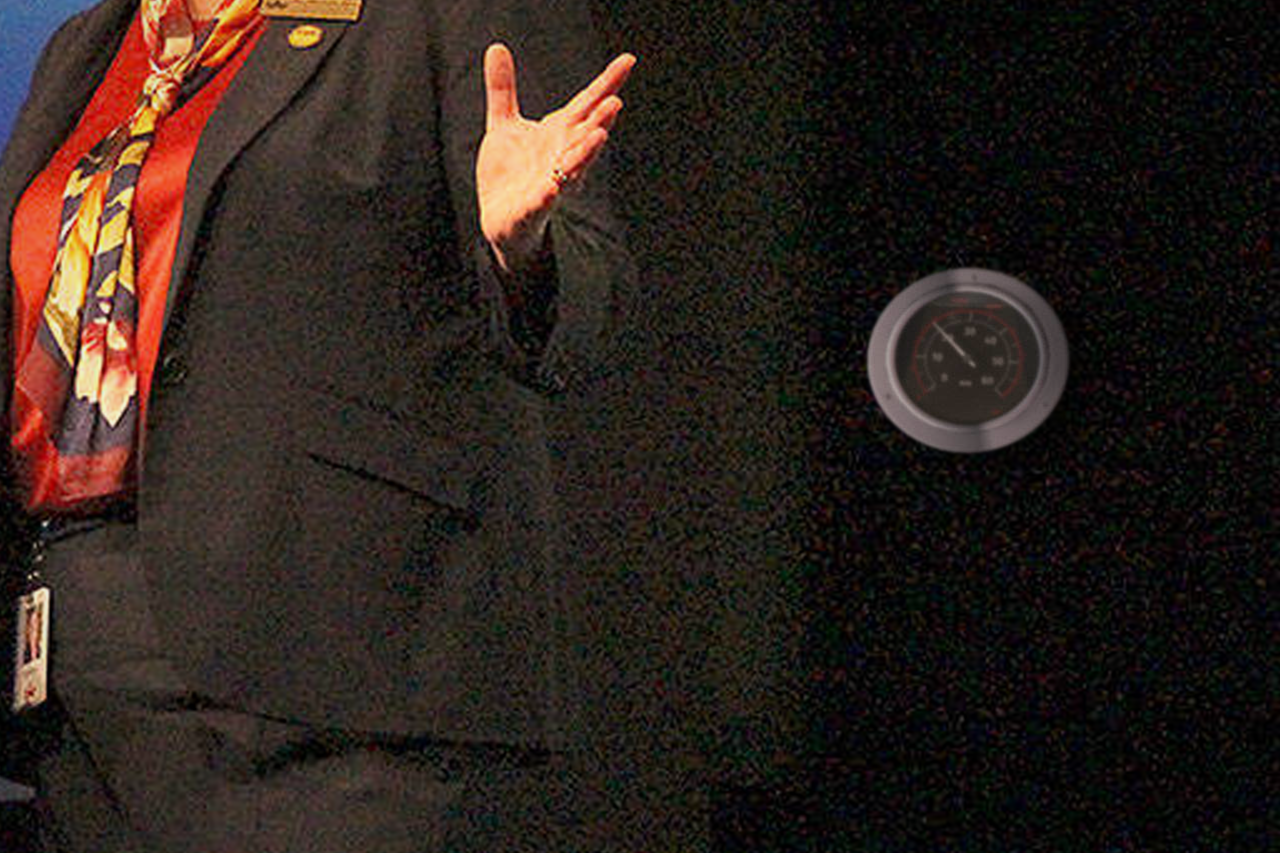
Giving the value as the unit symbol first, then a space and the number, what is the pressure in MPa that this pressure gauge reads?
MPa 20
